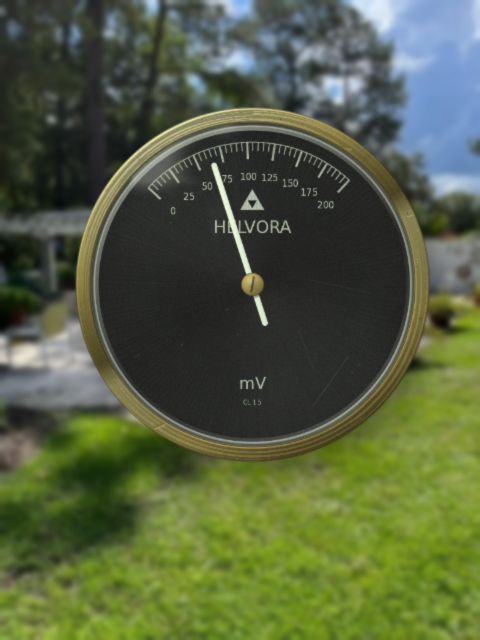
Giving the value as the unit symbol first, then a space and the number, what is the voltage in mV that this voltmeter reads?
mV 65
